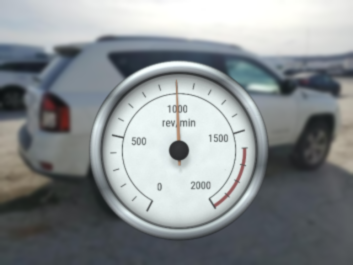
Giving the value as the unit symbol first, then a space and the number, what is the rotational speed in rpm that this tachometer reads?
rpm 1000
